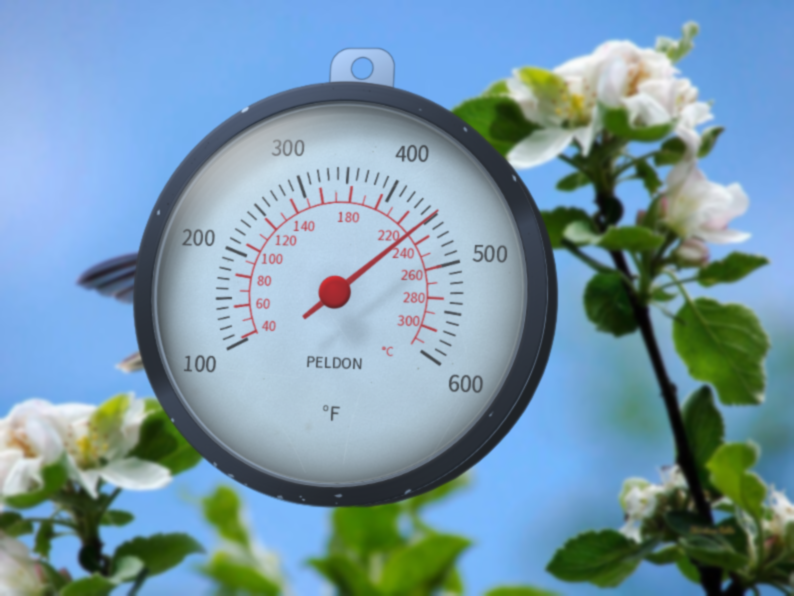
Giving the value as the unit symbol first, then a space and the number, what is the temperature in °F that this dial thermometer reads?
°F 450
